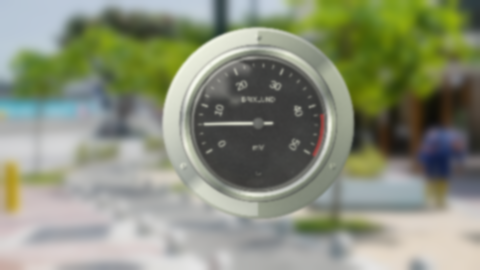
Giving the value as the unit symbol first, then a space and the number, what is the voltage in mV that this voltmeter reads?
mV 6
